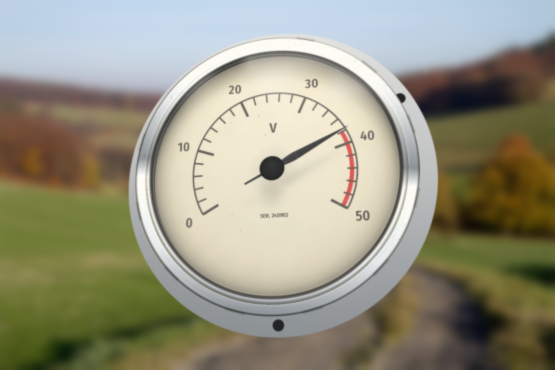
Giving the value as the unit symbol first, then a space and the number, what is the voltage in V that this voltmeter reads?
V 38
